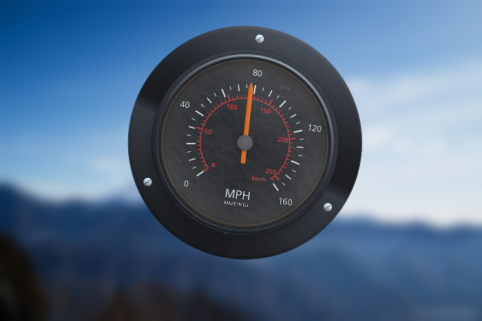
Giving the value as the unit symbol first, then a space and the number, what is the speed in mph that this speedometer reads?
mph 77.5
